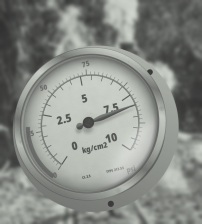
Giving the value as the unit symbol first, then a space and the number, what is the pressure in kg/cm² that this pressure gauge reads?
kg/cm² 8
